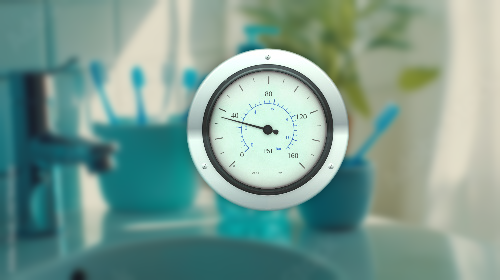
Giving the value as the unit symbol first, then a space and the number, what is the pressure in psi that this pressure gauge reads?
psi 35
